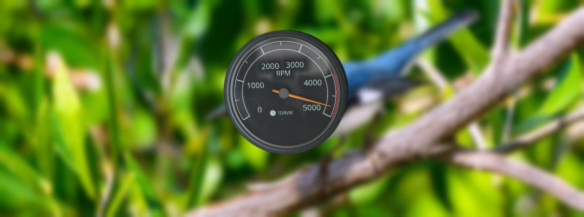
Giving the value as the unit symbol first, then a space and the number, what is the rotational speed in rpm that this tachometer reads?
rpm 4750
